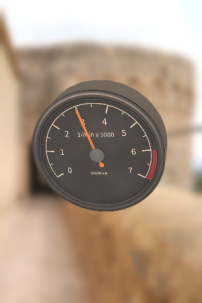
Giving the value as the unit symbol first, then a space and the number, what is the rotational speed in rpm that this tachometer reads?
rpm 3000
